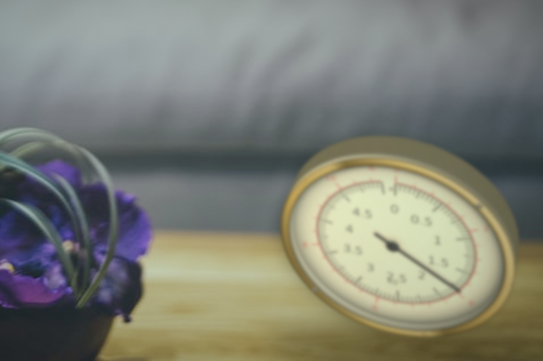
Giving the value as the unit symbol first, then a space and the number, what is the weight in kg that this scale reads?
kg 1.75
